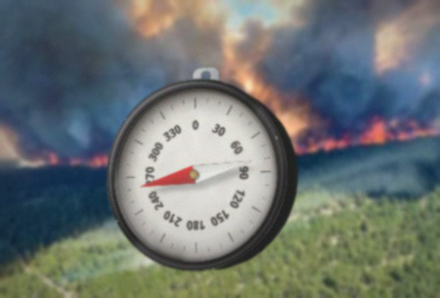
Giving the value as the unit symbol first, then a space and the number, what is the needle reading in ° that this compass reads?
° 260
